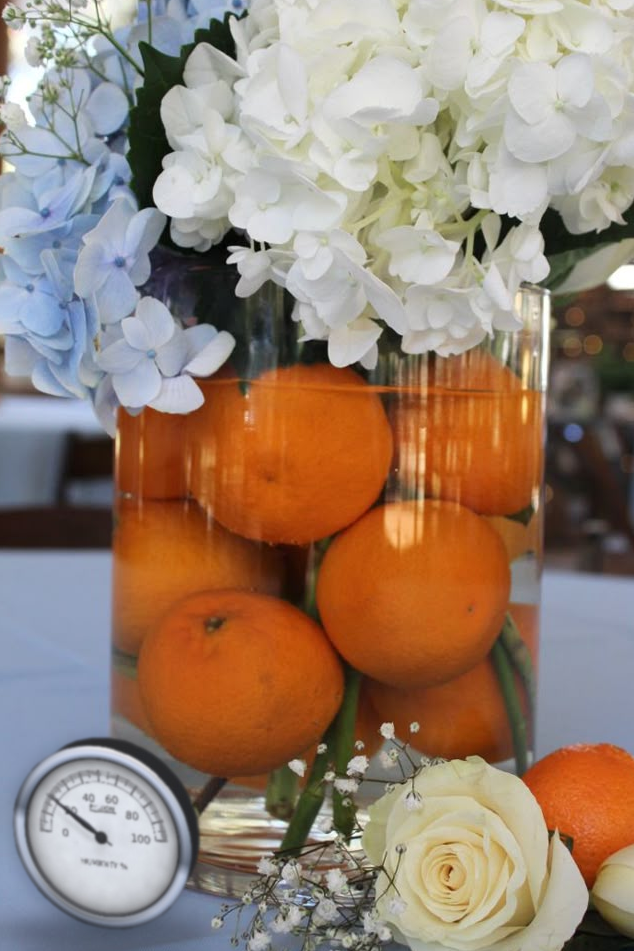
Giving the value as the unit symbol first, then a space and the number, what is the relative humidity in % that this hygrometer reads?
% 20
